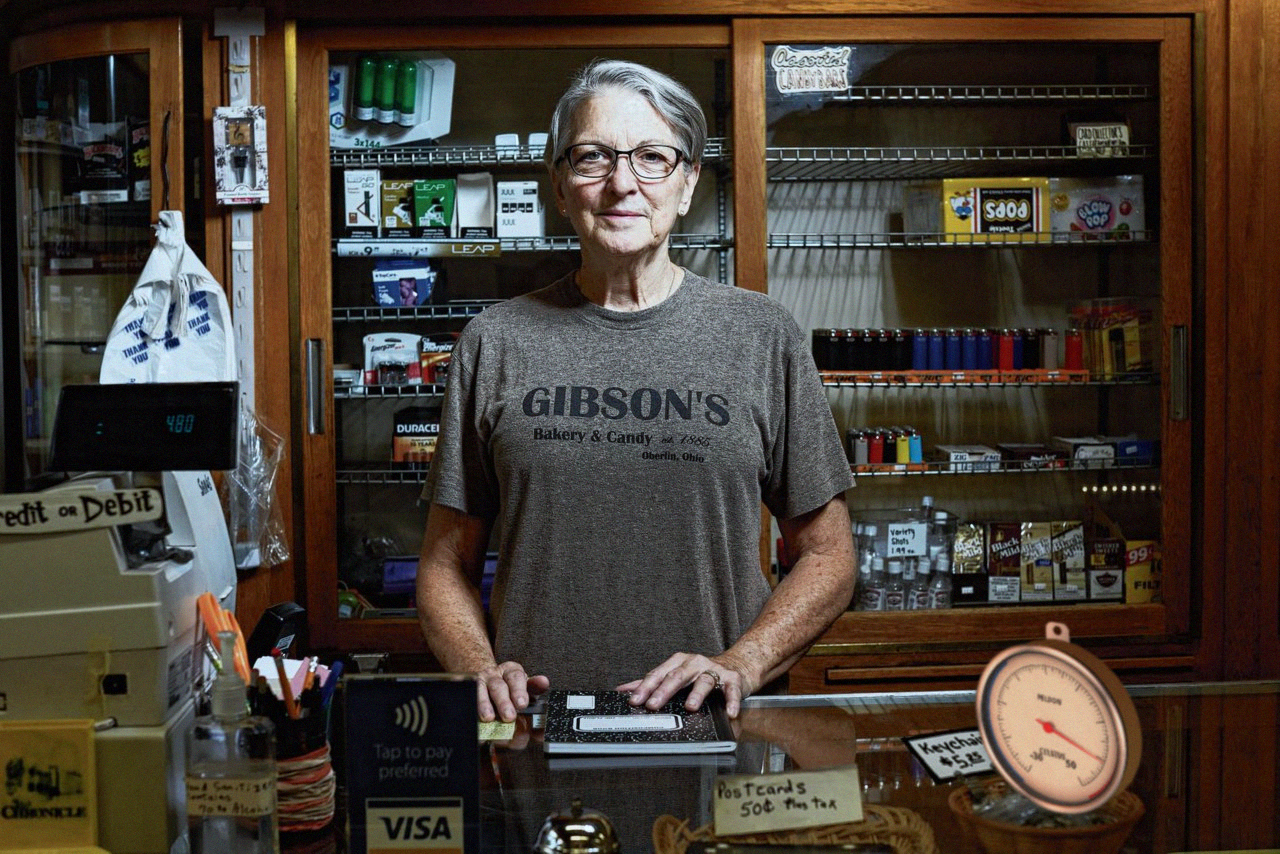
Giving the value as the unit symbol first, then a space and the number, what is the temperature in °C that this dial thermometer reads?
°C 40
